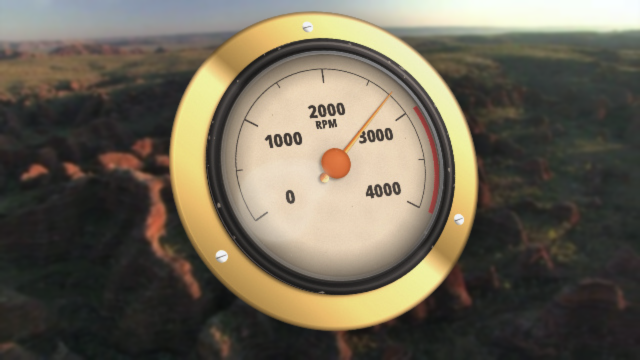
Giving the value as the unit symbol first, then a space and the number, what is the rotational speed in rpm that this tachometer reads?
rpm 2750
